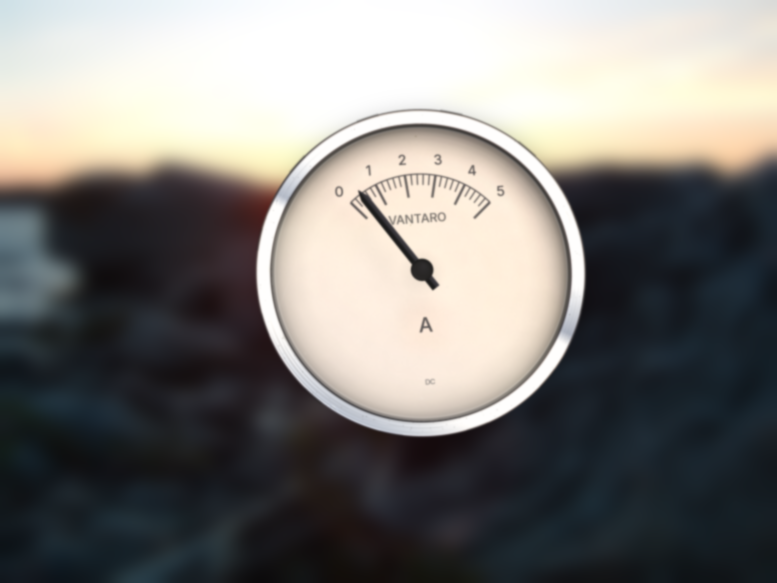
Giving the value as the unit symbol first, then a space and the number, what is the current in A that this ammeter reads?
A 0.4
